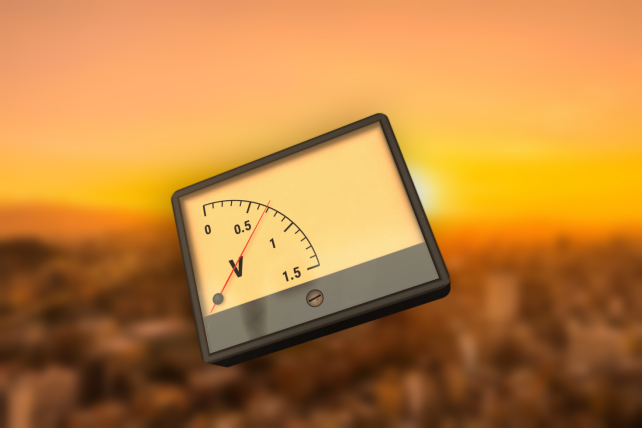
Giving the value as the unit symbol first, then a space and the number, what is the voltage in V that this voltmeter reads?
V 0.7
